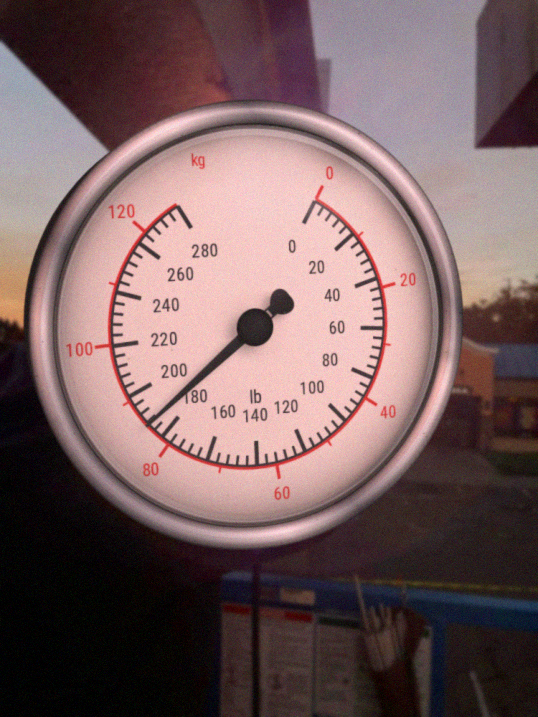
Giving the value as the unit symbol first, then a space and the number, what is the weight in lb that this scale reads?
lb 188
